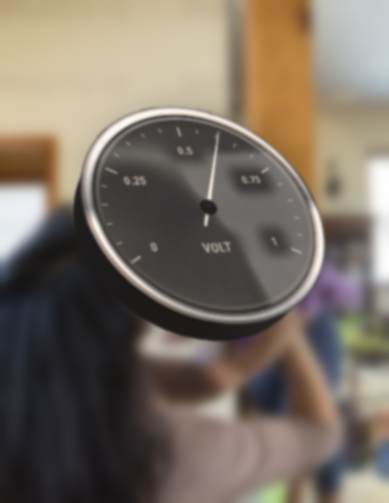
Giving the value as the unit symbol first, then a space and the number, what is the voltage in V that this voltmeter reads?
V 0.6
